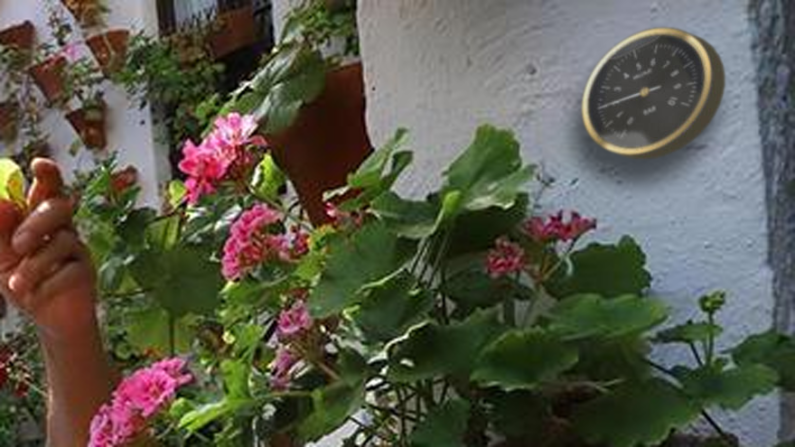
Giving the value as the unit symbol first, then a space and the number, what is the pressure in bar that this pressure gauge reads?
bar 2
